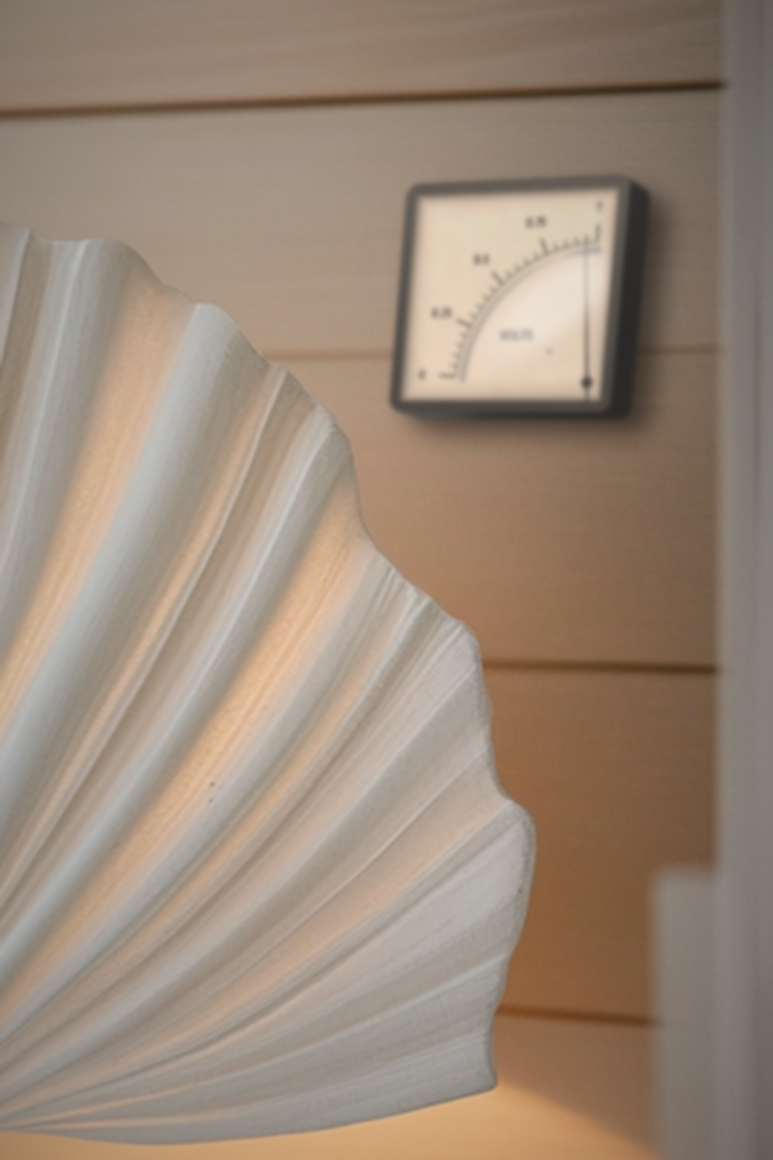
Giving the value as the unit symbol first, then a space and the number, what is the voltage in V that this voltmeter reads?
V 0.95
